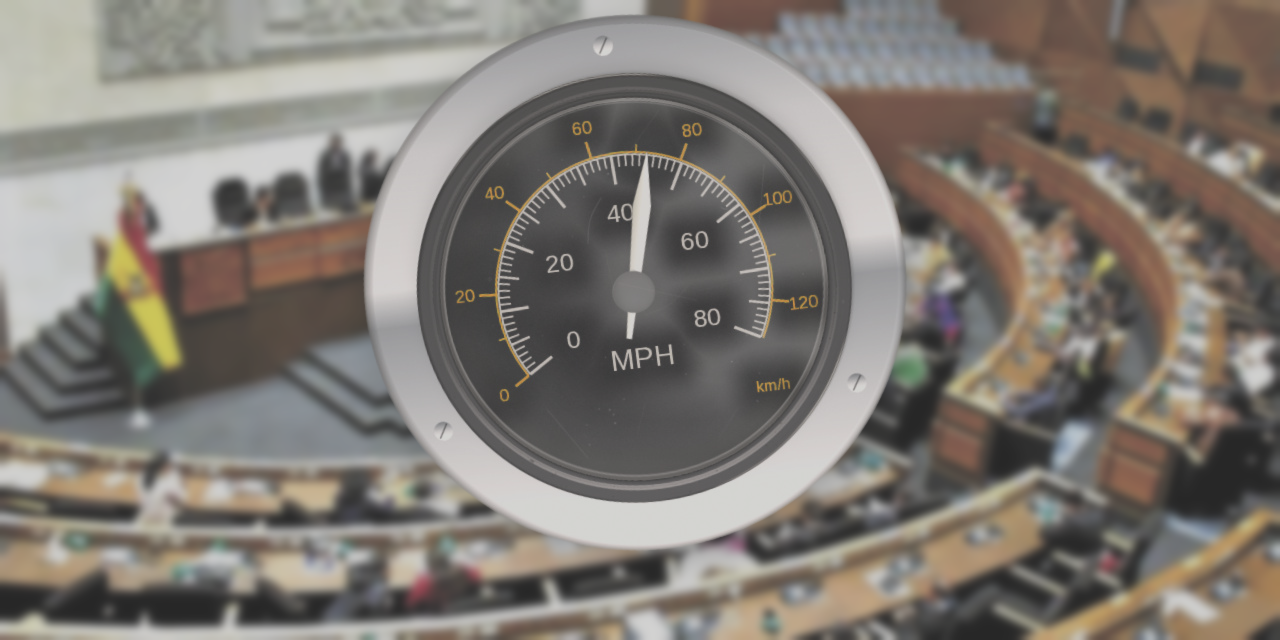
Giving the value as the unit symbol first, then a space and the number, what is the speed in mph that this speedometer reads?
mph 45
